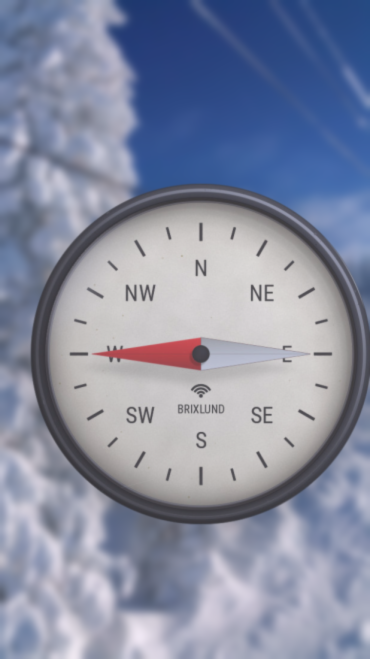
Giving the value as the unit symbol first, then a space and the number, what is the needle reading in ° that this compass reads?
° 270
